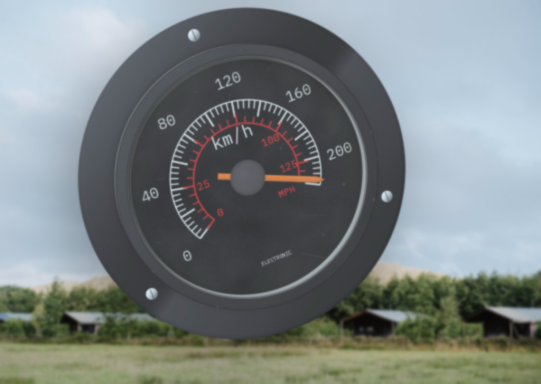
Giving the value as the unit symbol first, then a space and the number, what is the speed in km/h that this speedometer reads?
km/h 216
